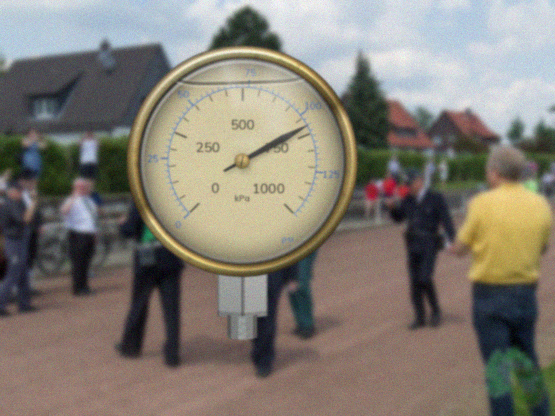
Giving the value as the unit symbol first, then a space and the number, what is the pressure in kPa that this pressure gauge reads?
kPa 725
